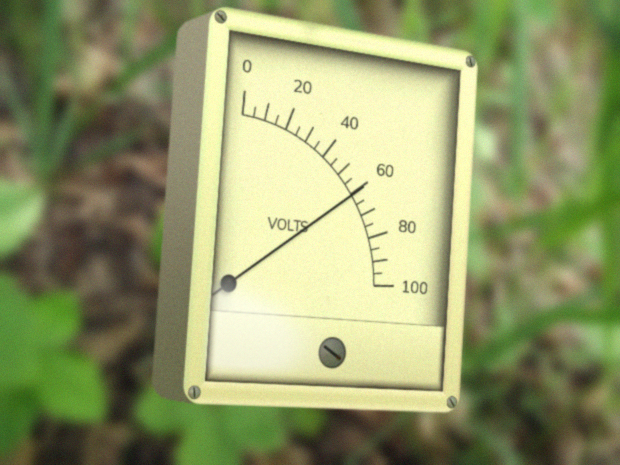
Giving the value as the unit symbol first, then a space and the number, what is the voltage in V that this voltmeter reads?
V 60
